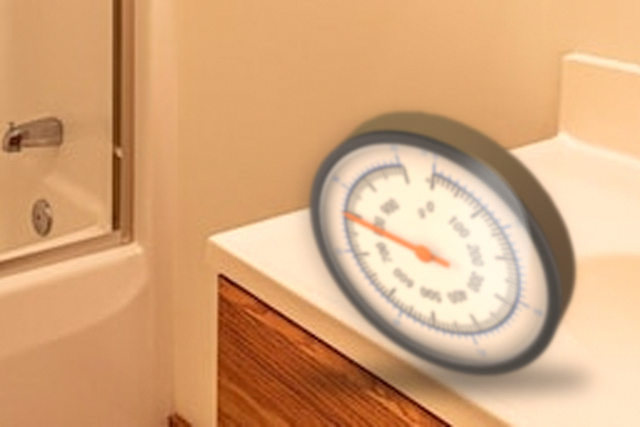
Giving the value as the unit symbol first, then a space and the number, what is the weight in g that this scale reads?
g 800
